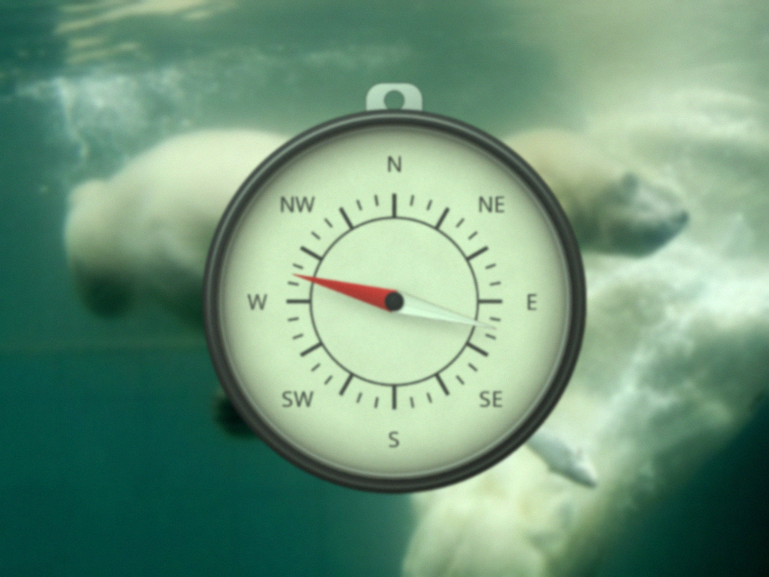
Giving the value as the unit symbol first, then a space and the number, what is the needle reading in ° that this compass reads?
° 285
